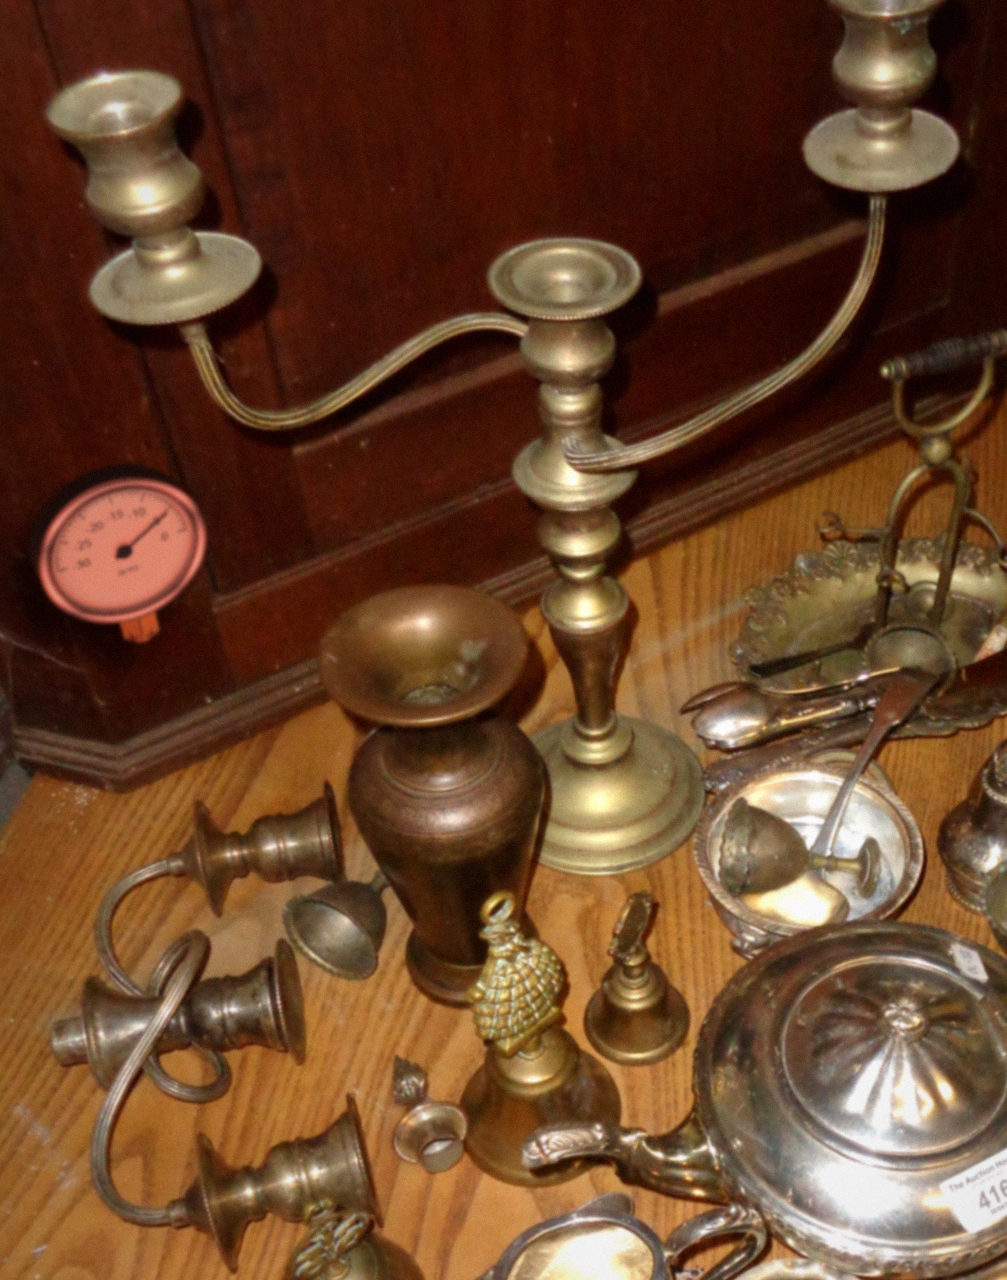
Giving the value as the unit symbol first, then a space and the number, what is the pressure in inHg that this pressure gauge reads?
inHg -5
